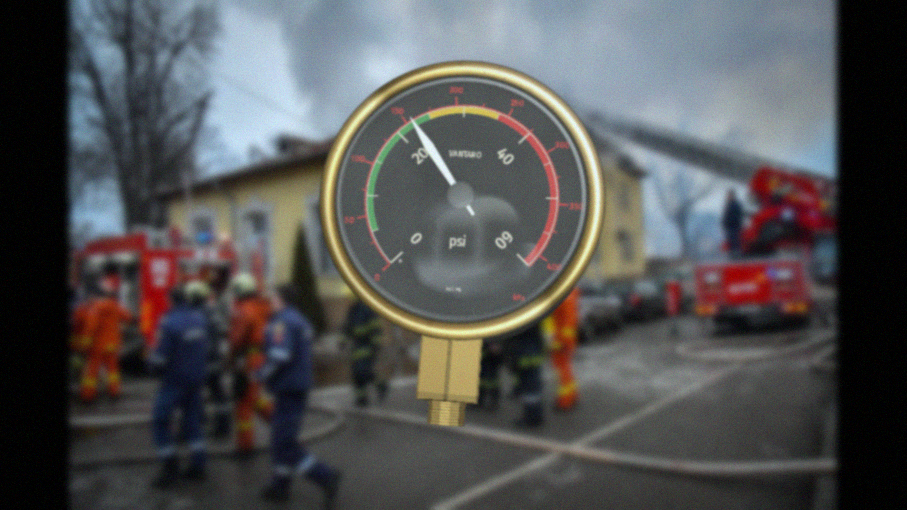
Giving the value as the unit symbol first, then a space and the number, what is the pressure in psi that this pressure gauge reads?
psi 22.5
